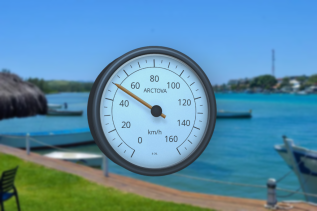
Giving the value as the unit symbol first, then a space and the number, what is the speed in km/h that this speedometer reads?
km/h 50
